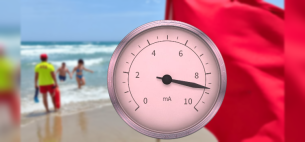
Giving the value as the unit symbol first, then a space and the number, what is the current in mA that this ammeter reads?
mA 8.75
